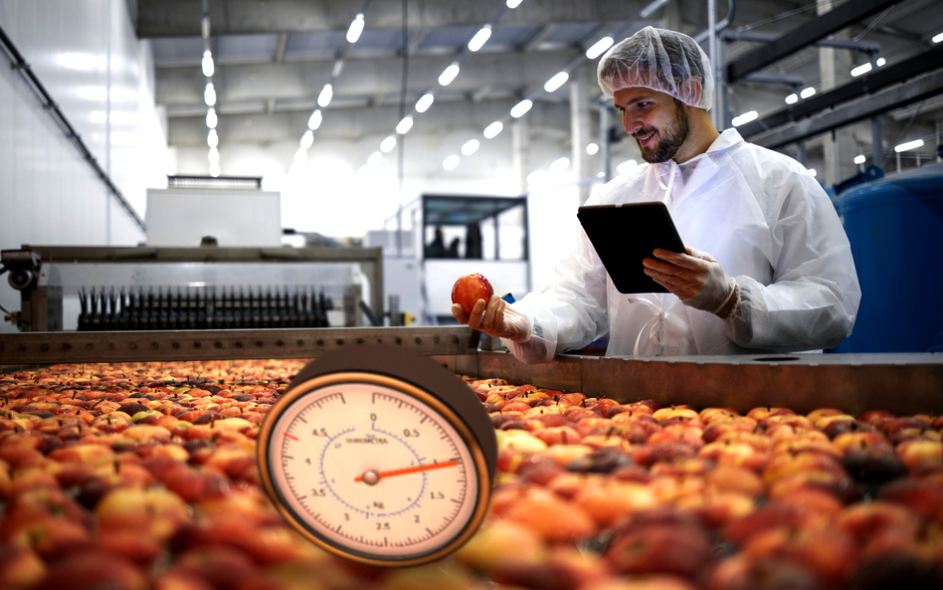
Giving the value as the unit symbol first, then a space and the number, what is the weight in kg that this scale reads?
kg 1
